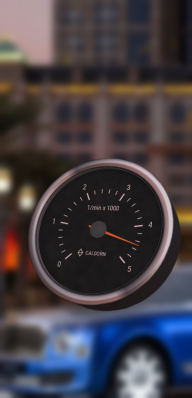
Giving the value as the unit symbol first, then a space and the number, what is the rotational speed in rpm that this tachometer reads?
rpm 4500
